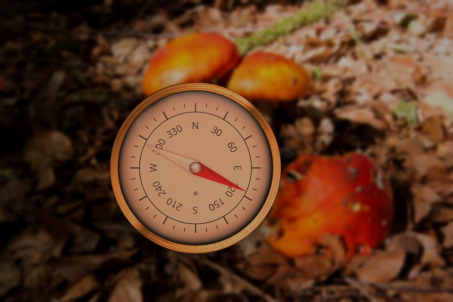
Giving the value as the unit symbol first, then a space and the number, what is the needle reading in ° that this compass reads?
° 115
